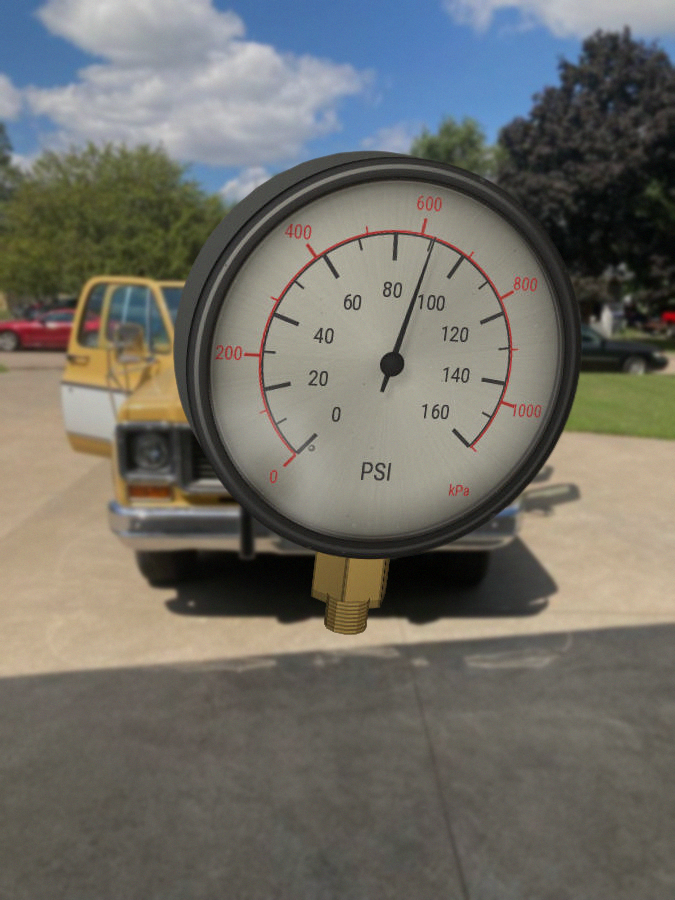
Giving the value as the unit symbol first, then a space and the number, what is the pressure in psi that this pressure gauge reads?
psi 90
